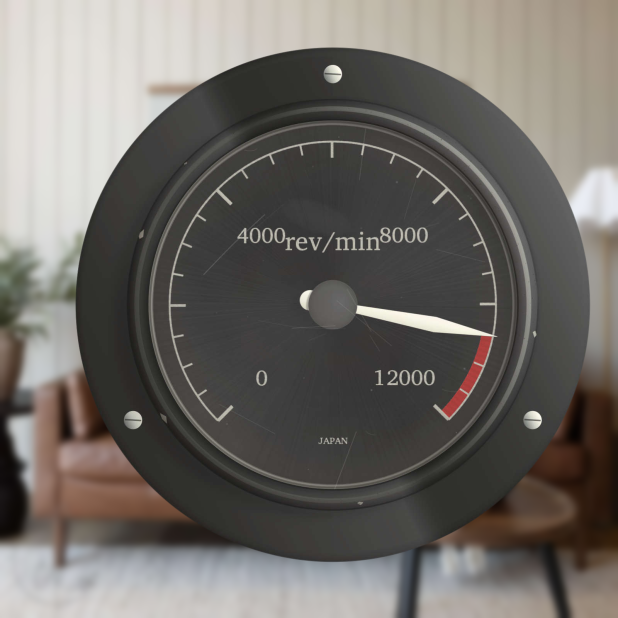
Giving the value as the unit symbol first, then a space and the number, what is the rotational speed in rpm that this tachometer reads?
rpm 10500
